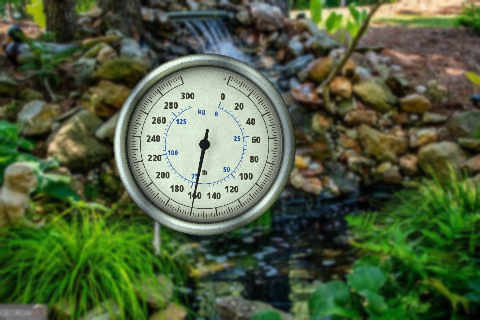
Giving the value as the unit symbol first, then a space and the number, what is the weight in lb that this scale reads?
lb 160
